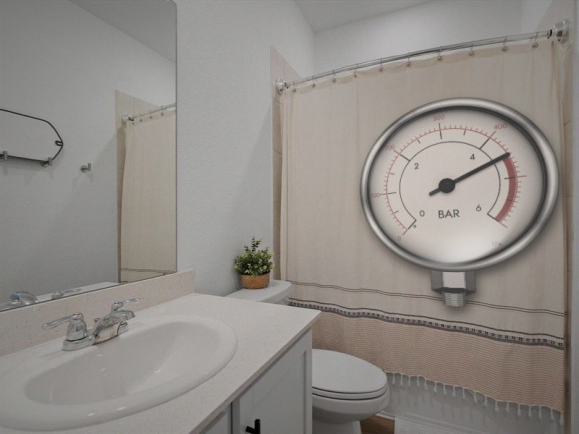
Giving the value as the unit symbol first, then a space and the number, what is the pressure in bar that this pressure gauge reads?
bar 4.5
